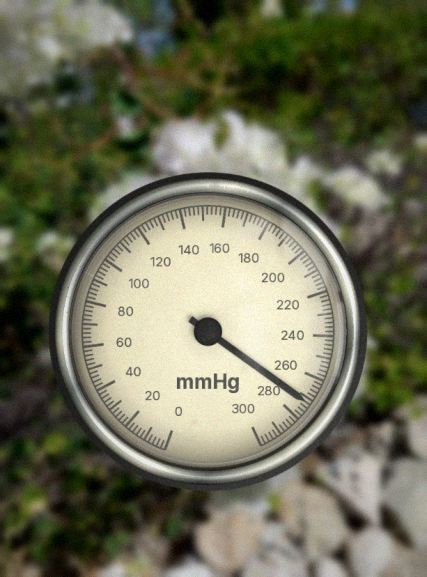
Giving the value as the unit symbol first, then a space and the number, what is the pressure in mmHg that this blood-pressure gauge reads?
mmHg 272
